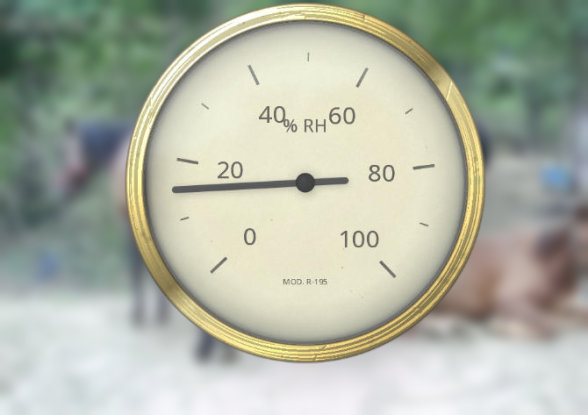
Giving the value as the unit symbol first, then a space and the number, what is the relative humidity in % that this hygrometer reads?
% 15
